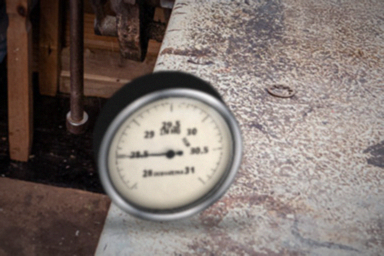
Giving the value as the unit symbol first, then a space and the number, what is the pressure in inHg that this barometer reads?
inHg 28.5
